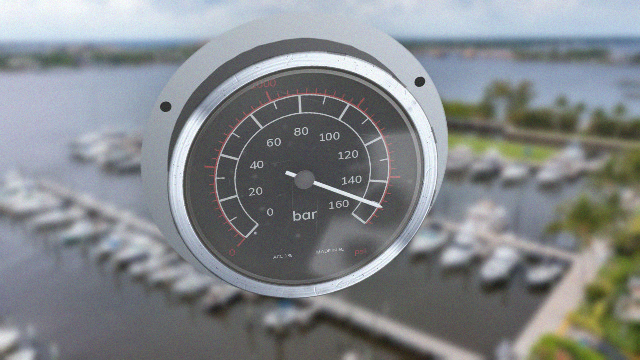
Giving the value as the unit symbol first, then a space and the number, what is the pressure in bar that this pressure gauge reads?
bar 150
